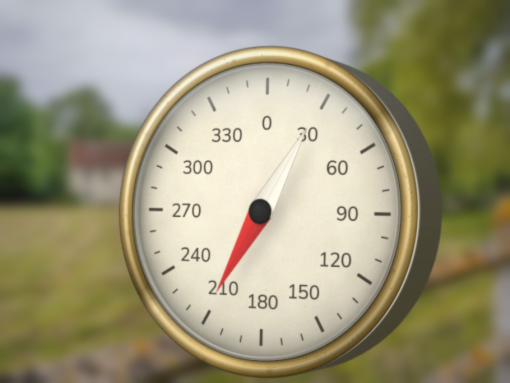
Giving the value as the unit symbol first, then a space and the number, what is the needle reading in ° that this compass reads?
° 210
